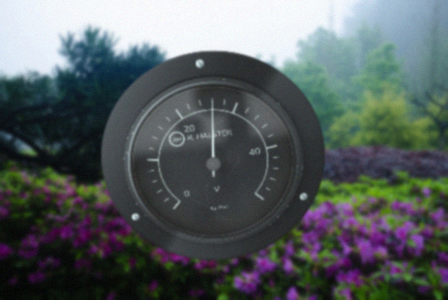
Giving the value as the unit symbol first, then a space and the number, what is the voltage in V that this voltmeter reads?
V 26
